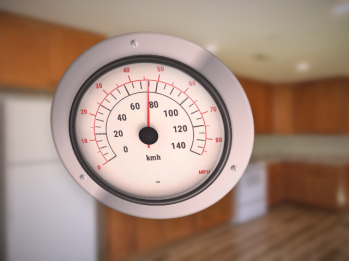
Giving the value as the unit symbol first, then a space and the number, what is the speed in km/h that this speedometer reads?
km/h 75
